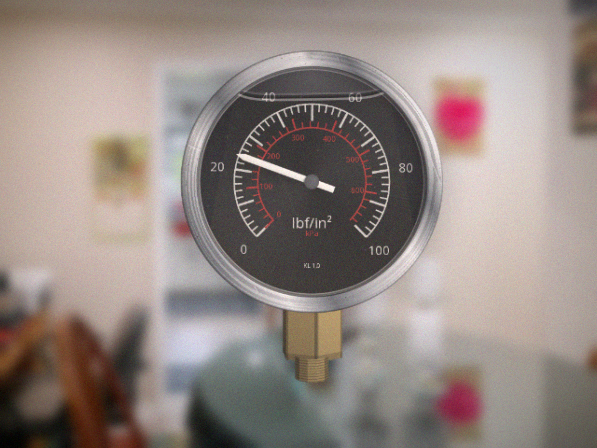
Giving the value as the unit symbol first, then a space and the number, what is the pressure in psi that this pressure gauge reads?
psi 24
